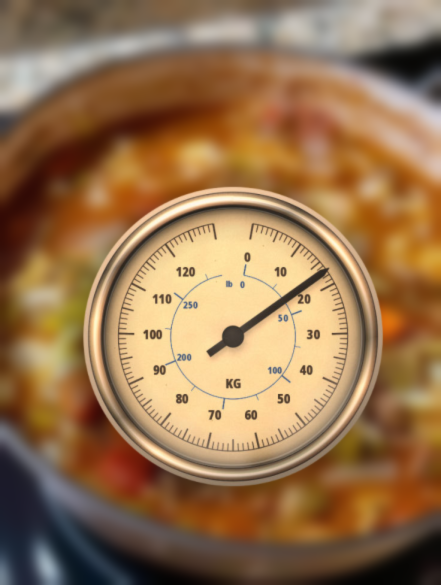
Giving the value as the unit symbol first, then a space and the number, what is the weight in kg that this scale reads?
kg 17
